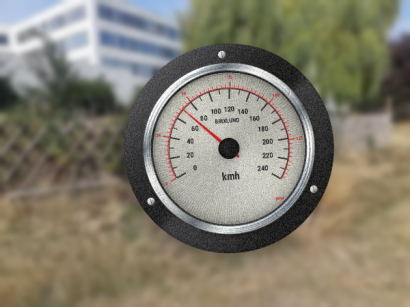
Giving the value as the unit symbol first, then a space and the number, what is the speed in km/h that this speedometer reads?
km/h 70
